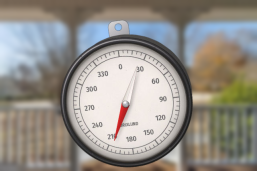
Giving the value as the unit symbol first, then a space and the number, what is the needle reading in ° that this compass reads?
° 205
